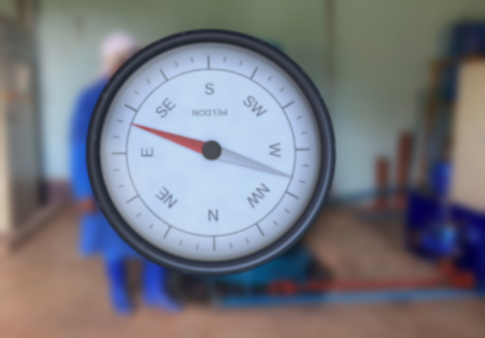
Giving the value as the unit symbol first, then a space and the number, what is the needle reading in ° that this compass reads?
° 110
